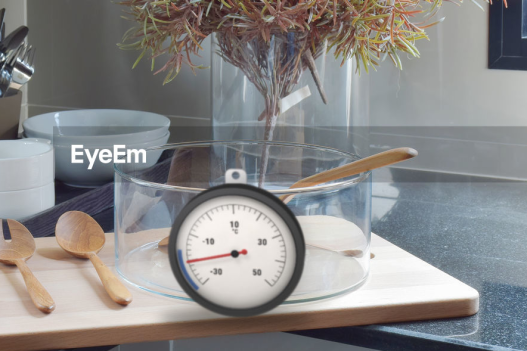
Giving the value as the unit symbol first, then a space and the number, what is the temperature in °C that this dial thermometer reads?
°C -20
